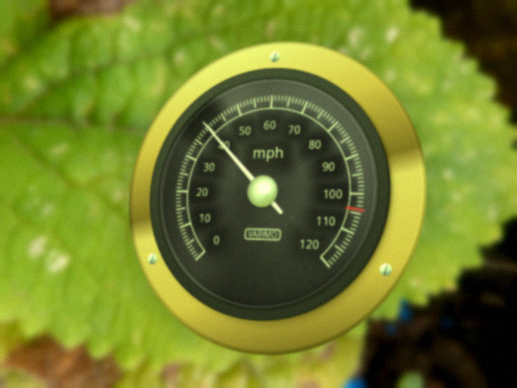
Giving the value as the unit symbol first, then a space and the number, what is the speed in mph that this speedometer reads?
mph 40
